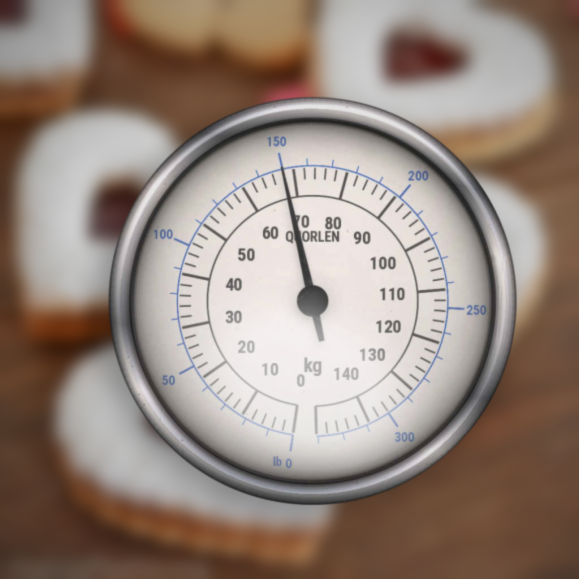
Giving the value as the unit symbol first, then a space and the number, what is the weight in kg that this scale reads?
kg 68
